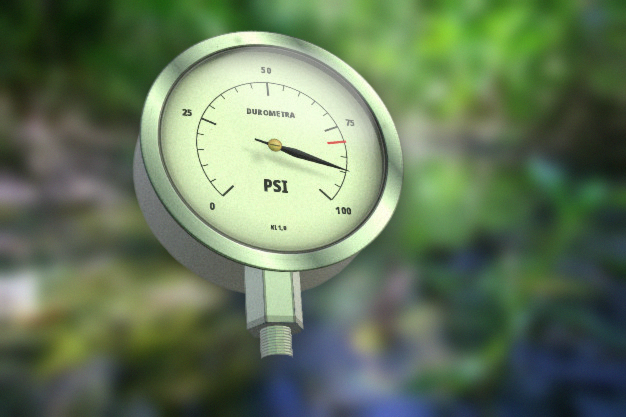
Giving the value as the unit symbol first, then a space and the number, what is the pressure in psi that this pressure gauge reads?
psi 90
